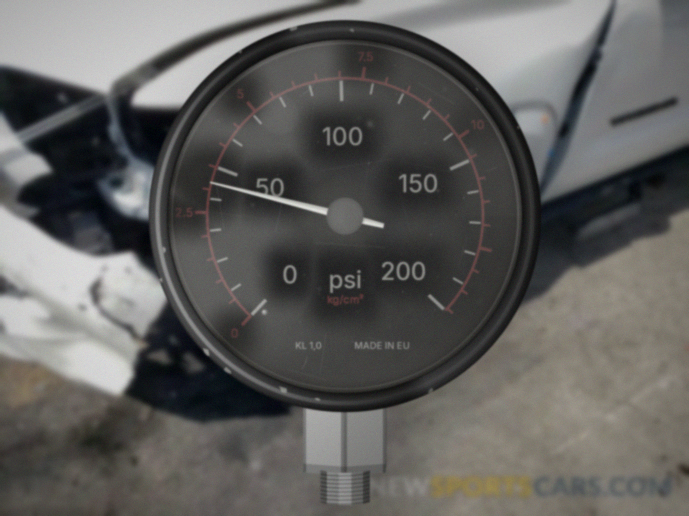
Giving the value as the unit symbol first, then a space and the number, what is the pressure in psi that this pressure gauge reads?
psi 45
